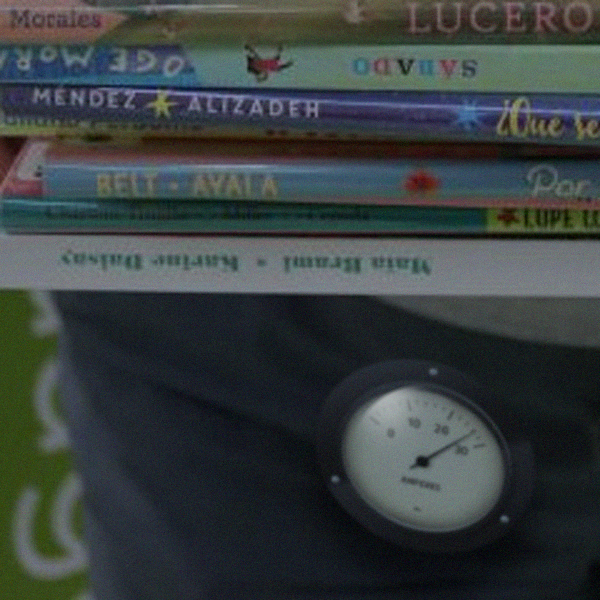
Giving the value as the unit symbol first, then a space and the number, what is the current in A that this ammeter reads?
A 26
